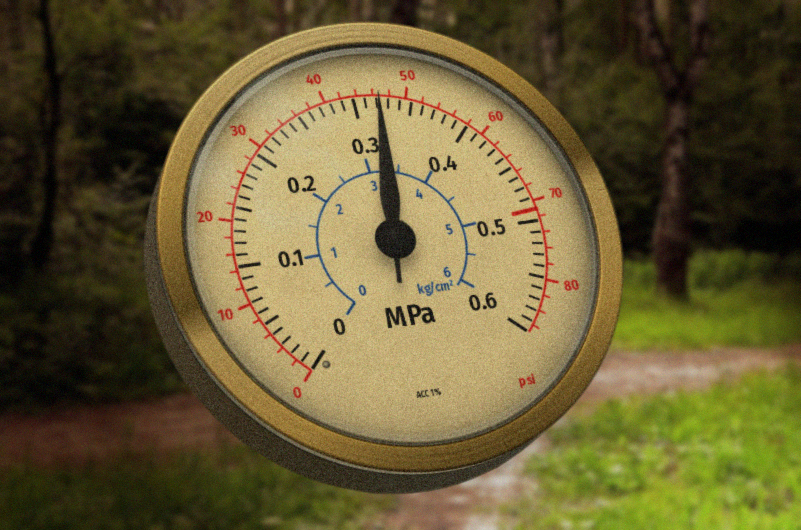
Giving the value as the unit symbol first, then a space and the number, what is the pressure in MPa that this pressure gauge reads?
MPa 0.32
